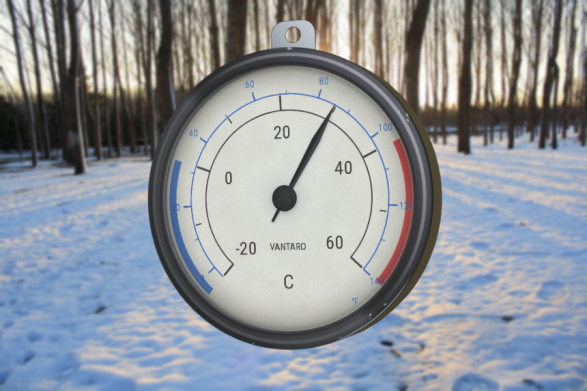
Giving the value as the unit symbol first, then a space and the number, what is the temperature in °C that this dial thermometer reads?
°C 30
